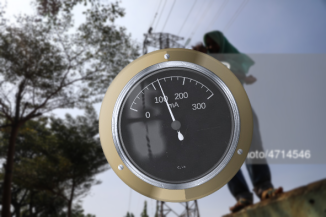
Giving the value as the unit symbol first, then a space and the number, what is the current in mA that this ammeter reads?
mA 120
